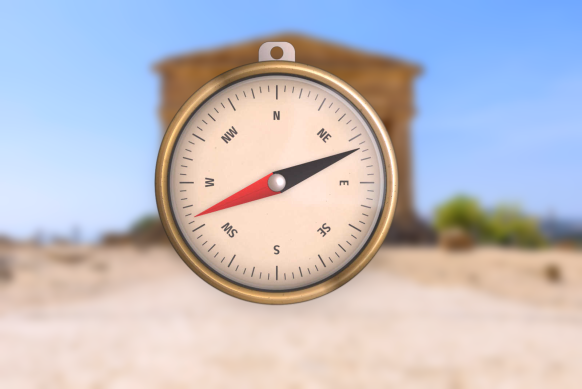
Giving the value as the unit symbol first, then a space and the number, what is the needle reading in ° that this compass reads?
° 247.5
